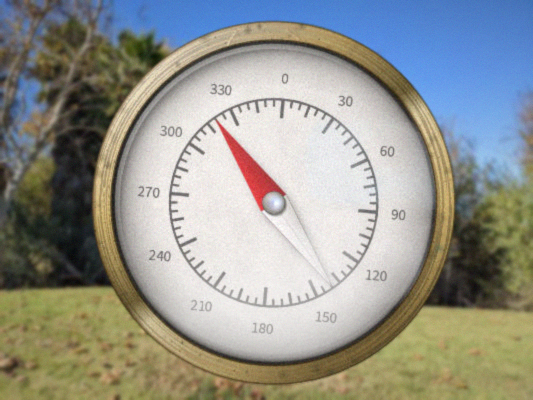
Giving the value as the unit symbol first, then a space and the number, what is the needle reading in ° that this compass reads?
° 320
